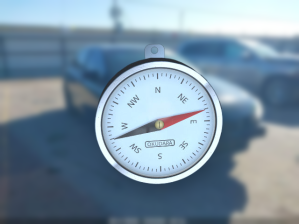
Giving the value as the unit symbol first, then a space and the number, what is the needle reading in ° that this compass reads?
° 75
